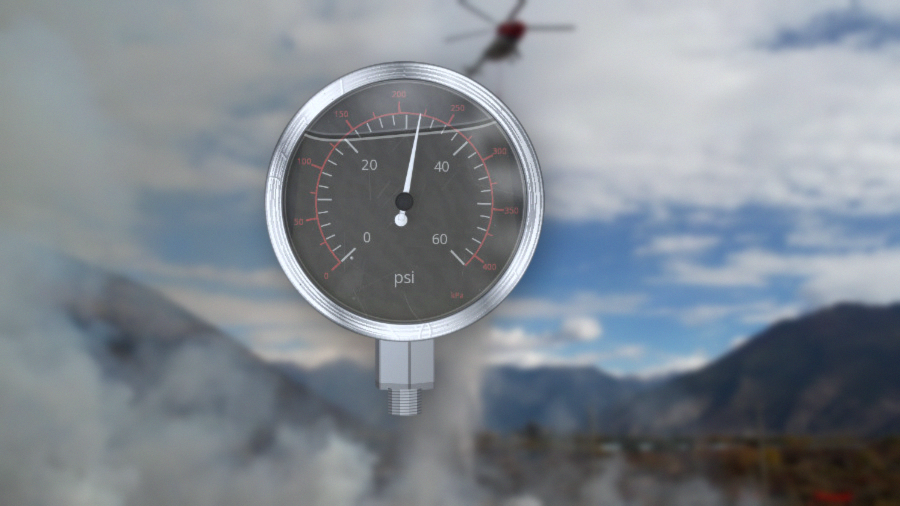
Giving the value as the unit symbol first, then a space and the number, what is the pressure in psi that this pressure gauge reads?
psi 32
